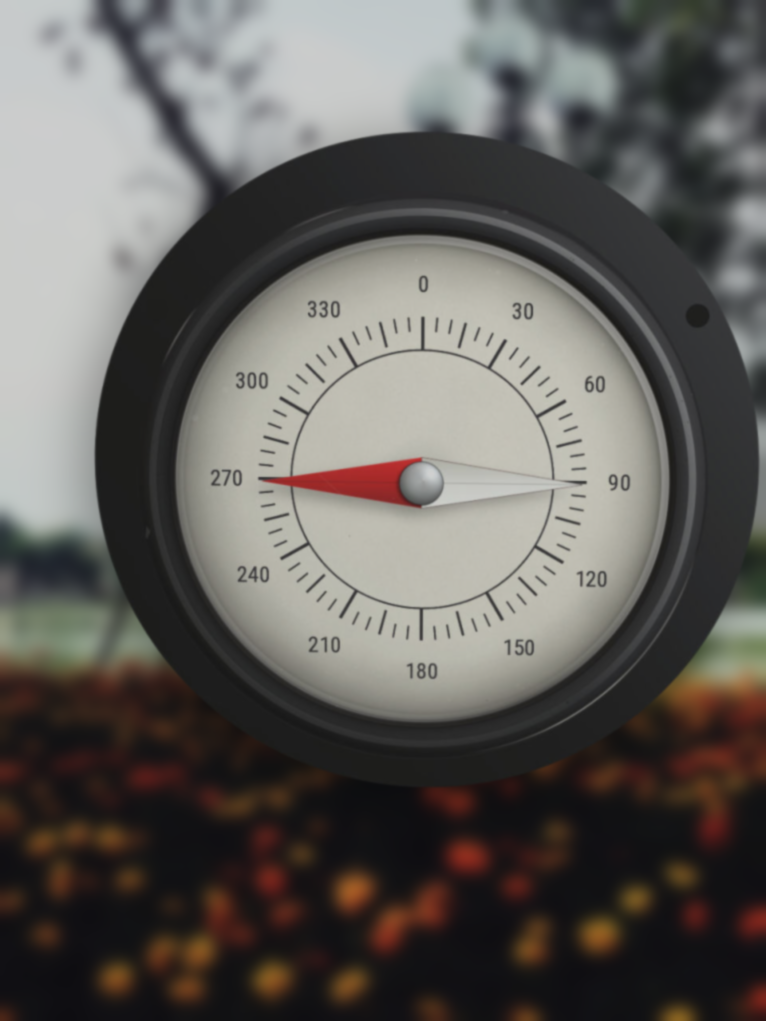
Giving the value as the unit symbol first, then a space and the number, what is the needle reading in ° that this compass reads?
° 270
